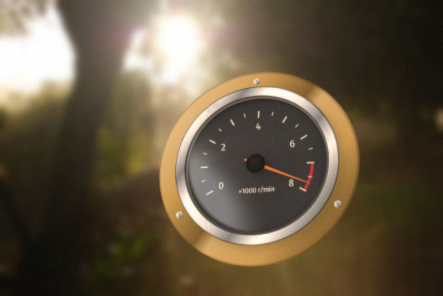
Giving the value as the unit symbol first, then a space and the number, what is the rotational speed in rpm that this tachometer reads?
rpm 7750
